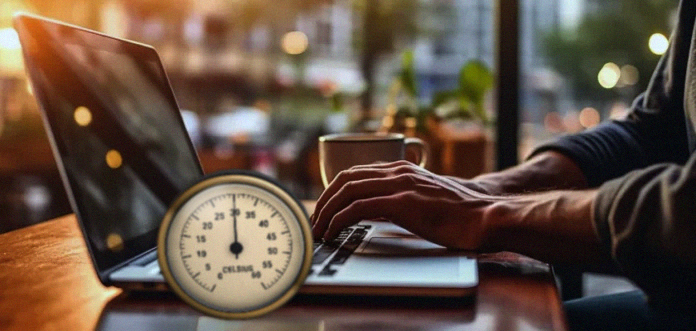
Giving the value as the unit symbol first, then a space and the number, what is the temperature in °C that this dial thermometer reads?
°C 30
